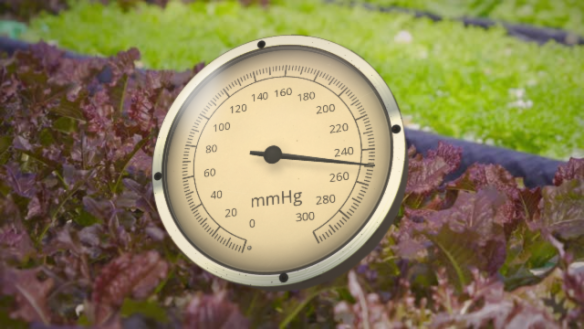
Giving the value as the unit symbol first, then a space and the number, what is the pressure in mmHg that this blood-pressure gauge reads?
mmHg 250
